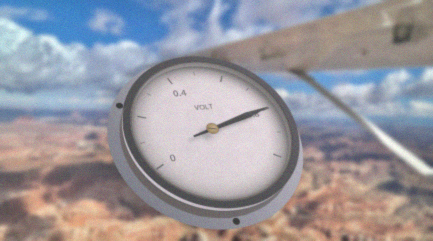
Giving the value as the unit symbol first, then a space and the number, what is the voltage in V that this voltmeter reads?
V 0.8
